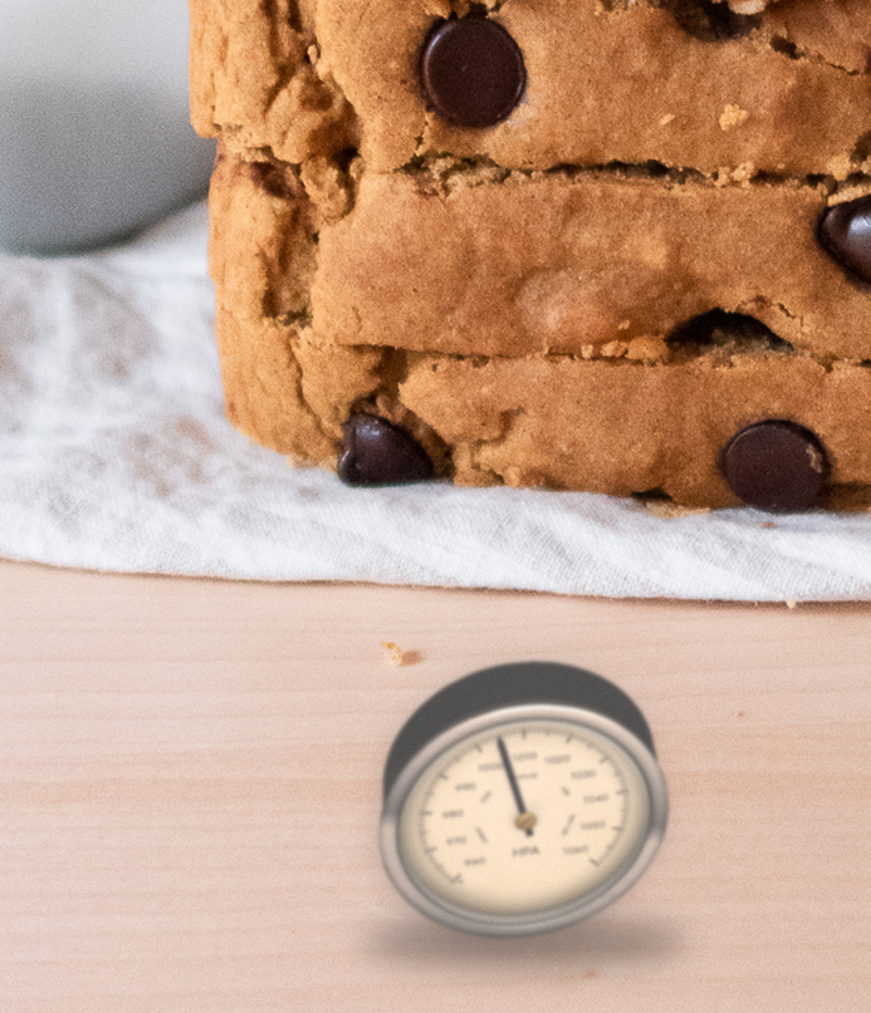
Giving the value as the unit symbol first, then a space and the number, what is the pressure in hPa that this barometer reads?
hPa 1005
